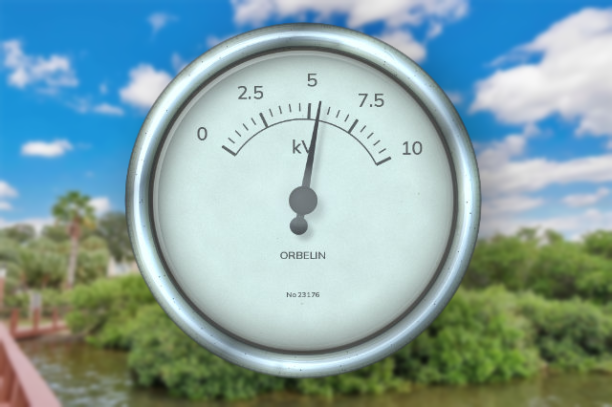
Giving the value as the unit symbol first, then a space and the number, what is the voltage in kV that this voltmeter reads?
kV 5.5
